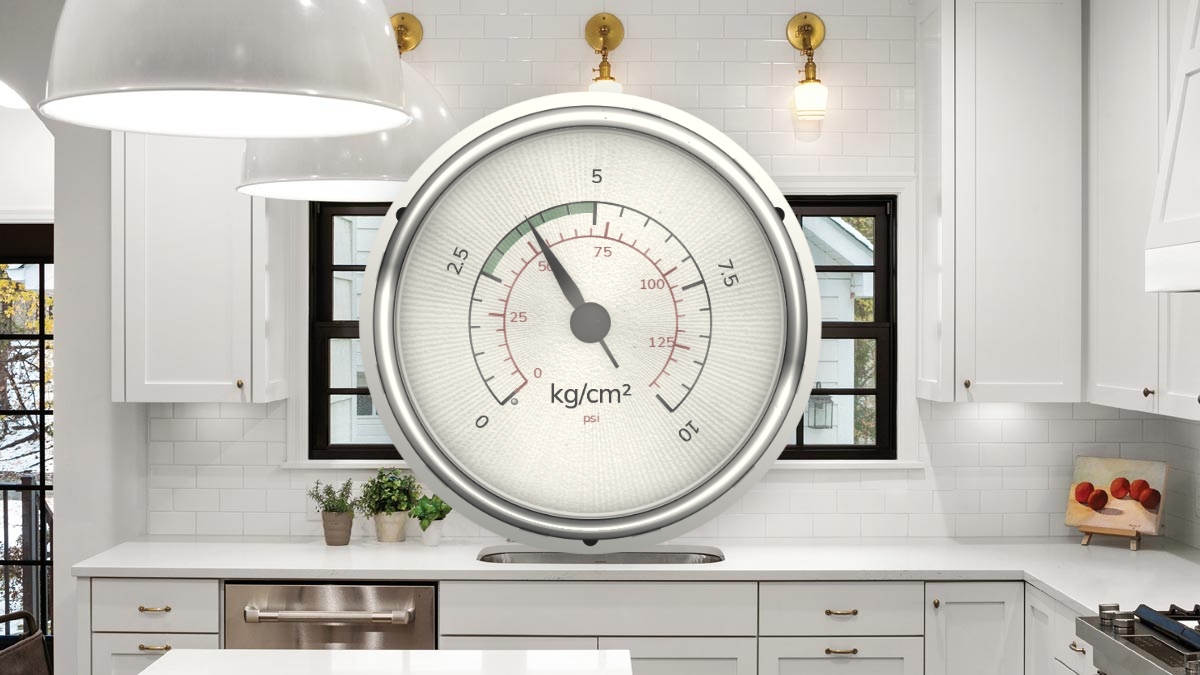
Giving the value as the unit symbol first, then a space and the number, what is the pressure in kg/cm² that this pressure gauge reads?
kg/cm² 3.75
